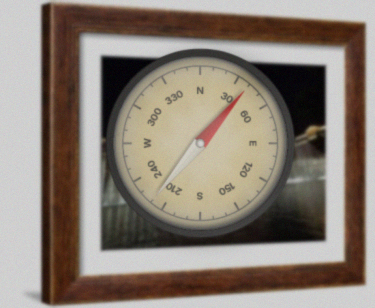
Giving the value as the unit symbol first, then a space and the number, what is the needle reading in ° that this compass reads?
° 40
